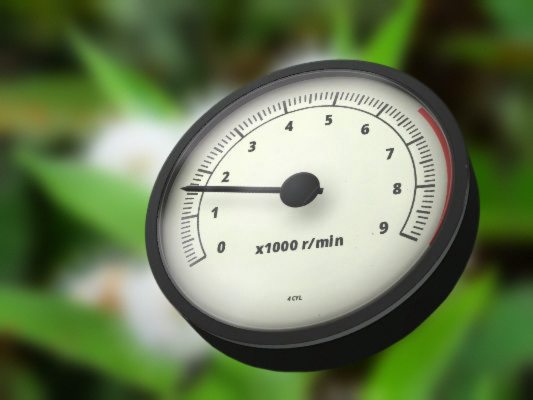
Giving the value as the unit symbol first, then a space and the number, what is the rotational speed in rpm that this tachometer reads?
rpm 1500
